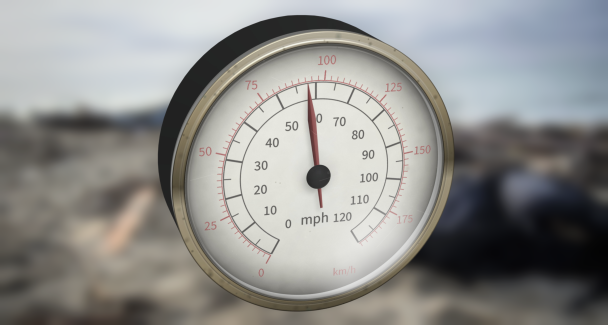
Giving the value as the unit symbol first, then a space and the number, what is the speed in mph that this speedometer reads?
mph 57.5
